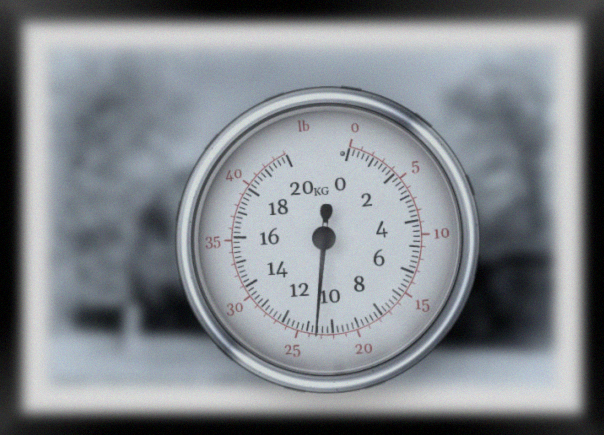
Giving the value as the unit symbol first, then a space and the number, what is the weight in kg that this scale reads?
kg 10.6
